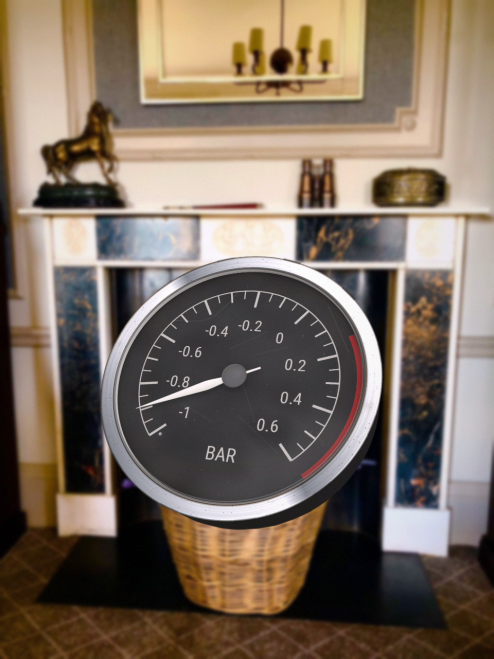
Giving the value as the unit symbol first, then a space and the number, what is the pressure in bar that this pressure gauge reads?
bar -0.9
